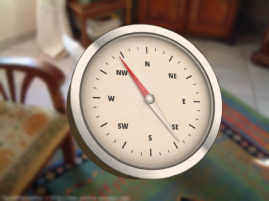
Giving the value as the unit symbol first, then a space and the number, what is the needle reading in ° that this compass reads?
° 325
